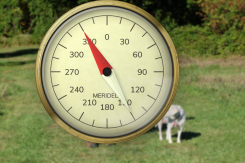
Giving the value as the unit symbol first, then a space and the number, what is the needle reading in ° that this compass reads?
° 330
